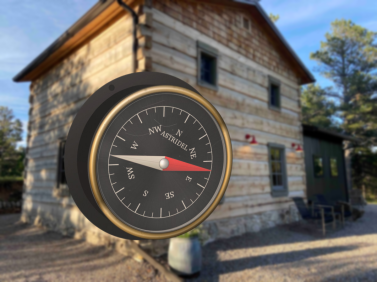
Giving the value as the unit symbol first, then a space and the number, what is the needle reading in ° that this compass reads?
° 70
